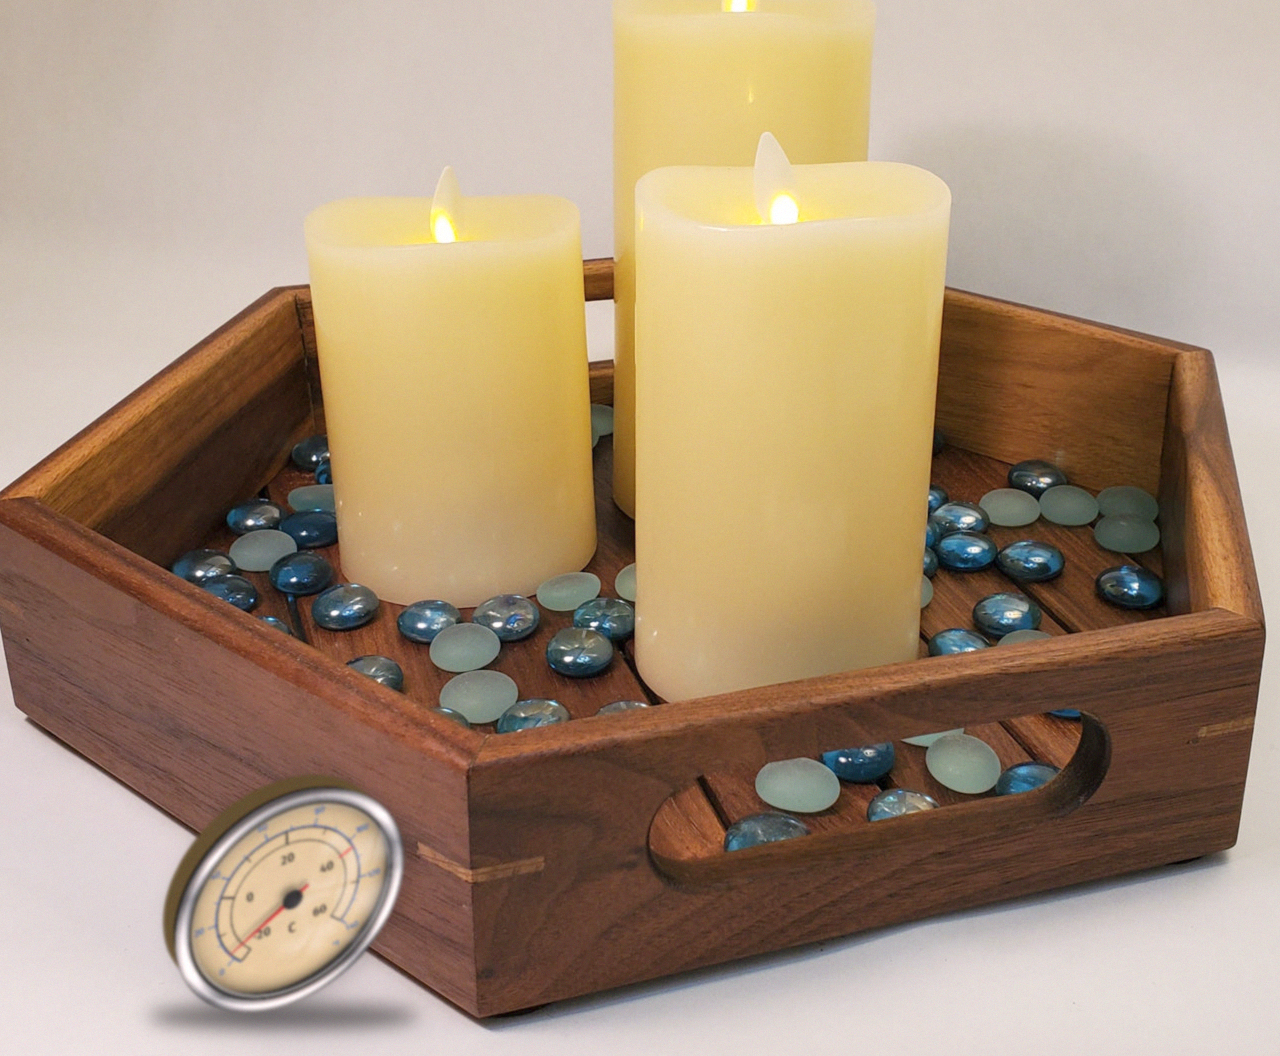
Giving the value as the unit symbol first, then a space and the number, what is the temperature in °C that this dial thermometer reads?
°C -15
